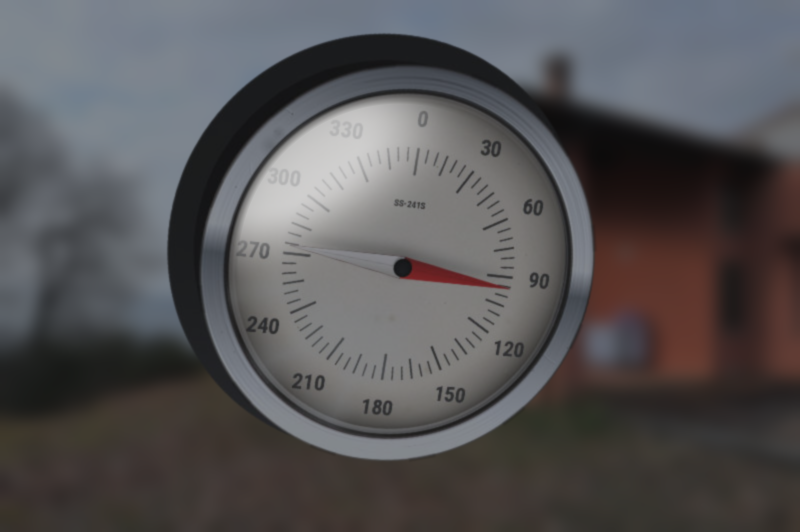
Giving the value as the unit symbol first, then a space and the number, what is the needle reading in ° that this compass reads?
° 95
